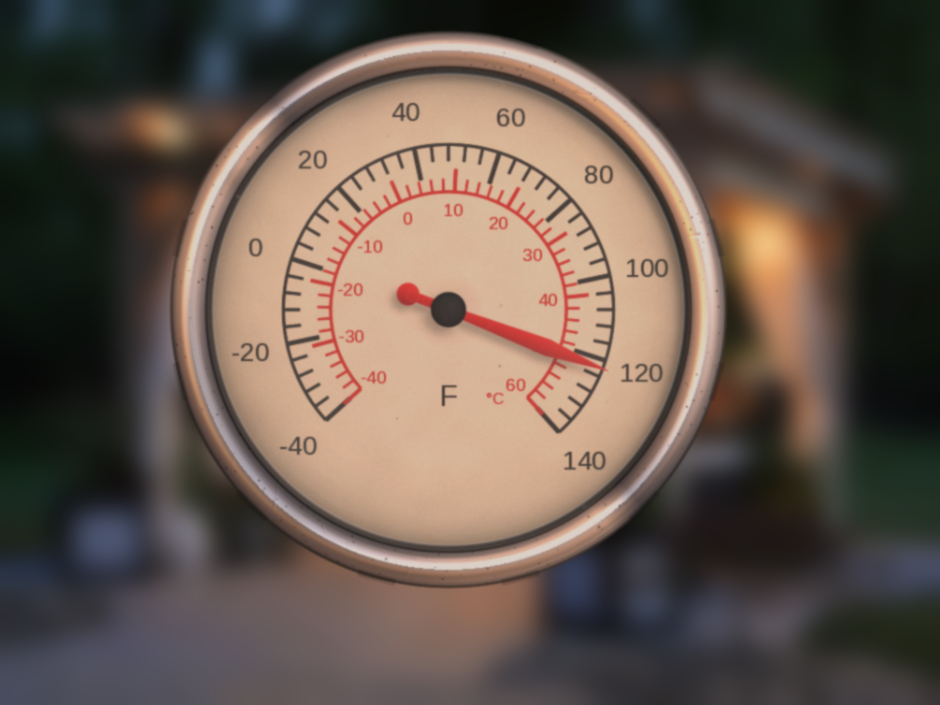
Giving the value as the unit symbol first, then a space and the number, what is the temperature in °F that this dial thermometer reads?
°F 122
